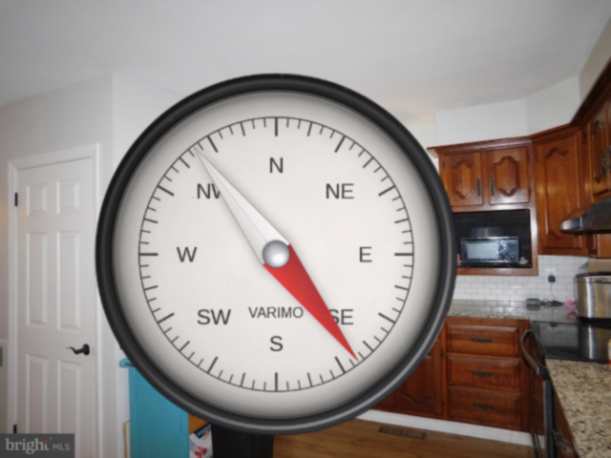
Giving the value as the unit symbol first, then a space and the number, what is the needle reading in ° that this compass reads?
° 142.5
